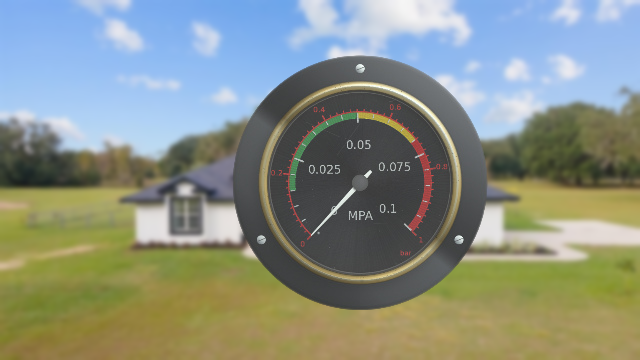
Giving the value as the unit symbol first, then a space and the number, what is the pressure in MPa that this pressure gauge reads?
MPa 0
